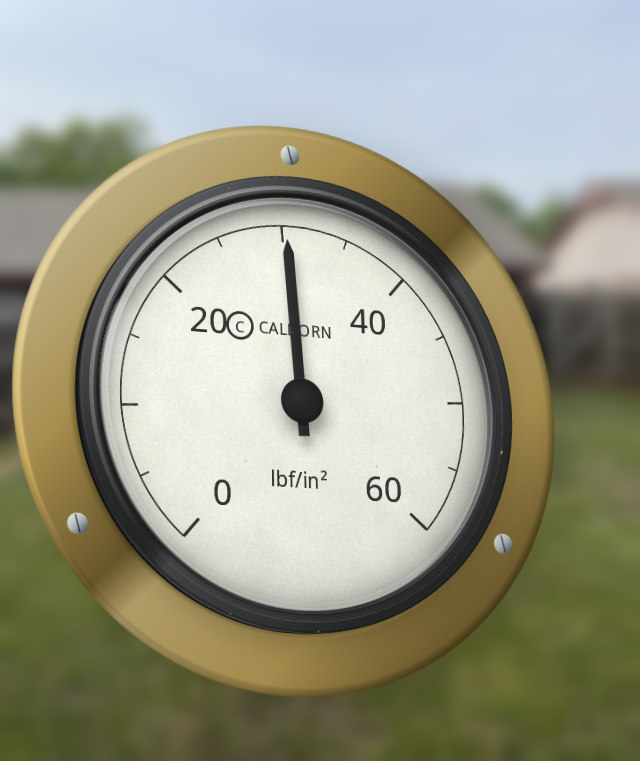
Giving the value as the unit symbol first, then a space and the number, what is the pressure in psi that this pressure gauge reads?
psi 30
